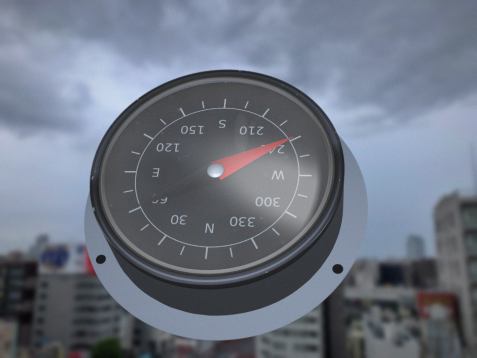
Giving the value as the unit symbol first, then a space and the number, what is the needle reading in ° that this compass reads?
° 240
